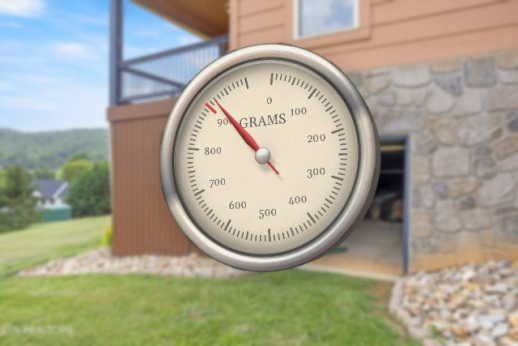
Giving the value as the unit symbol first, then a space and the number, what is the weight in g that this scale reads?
g 920
